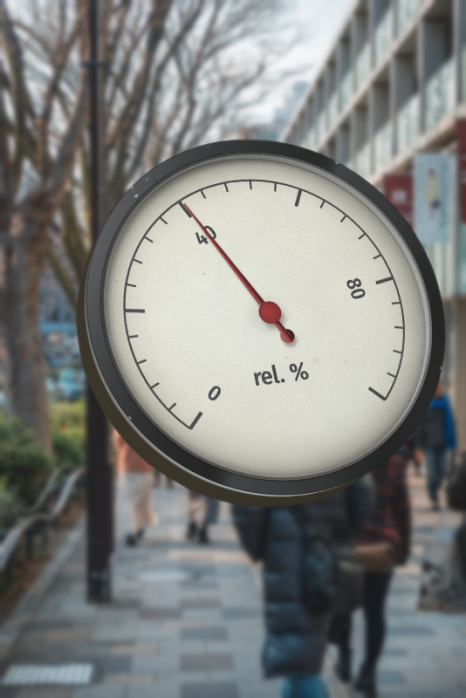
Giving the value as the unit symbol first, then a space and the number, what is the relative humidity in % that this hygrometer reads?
% 40
